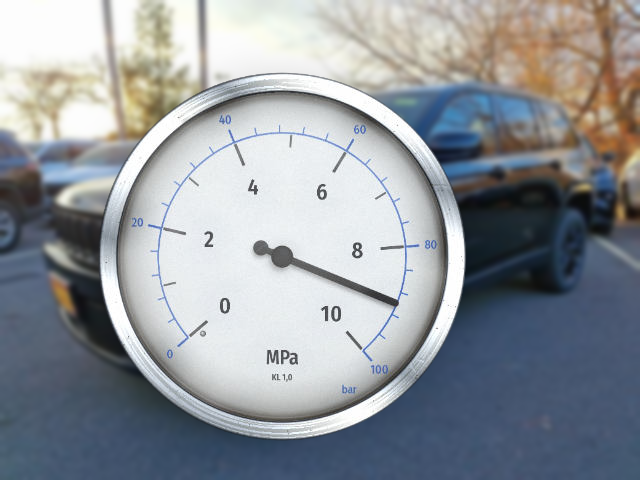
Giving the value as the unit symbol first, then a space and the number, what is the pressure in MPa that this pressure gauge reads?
MPa 9
